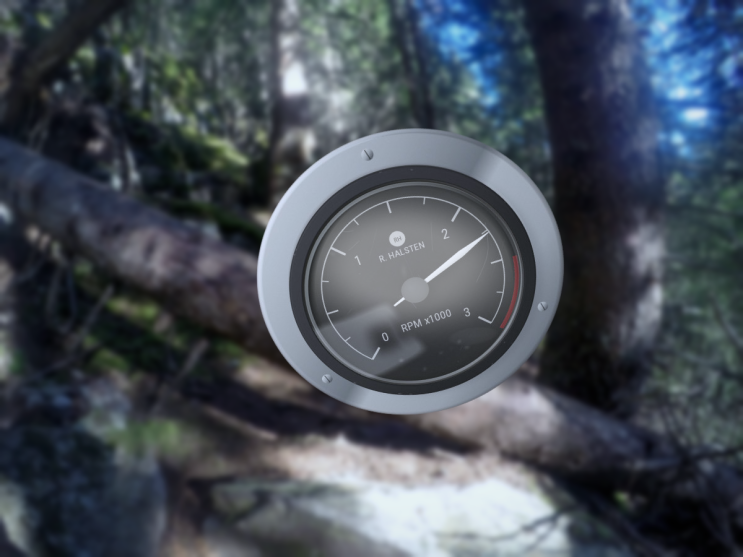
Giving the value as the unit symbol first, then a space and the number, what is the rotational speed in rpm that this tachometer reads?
rpm 2250
